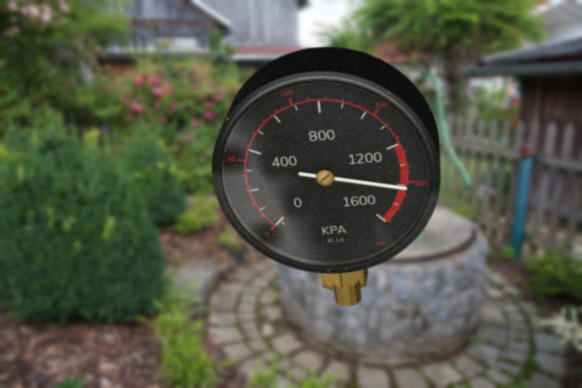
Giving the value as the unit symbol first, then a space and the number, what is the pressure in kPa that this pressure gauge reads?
kPa 1400
